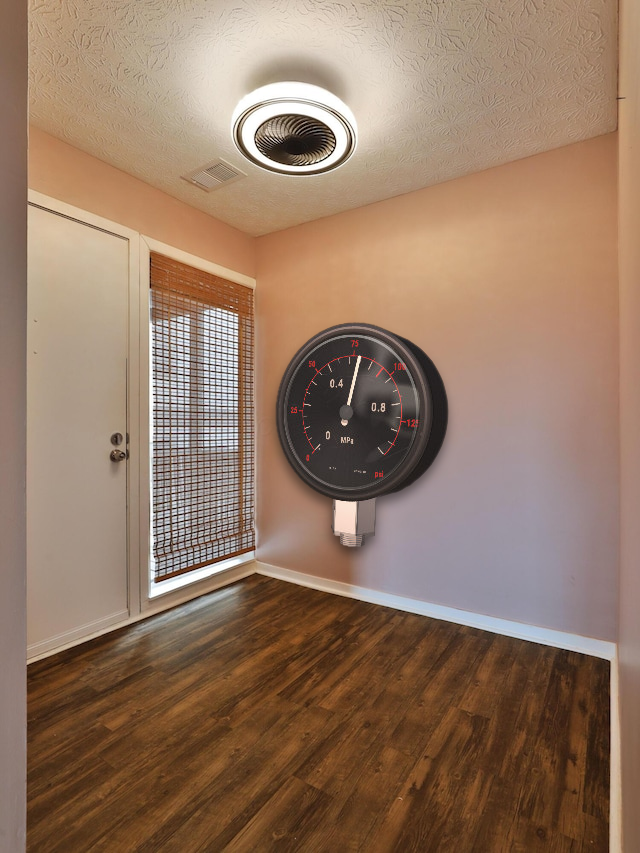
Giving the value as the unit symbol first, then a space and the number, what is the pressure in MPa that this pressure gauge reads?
MPa 0.55
